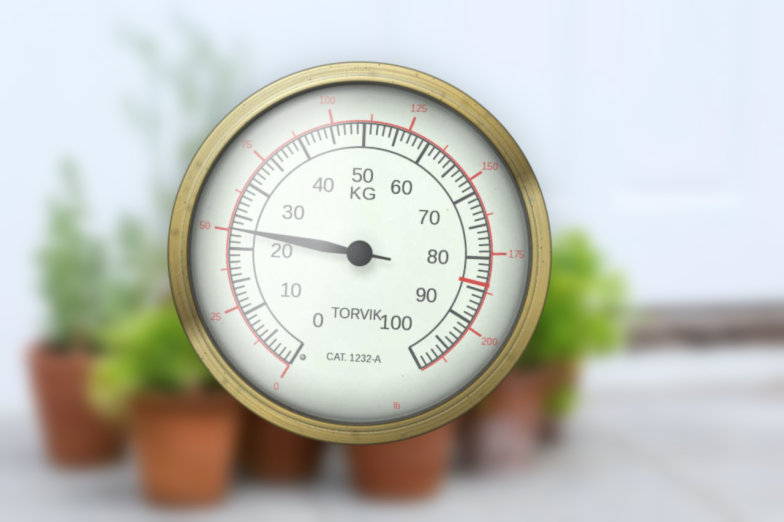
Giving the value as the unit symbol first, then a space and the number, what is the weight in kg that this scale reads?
kg 23
